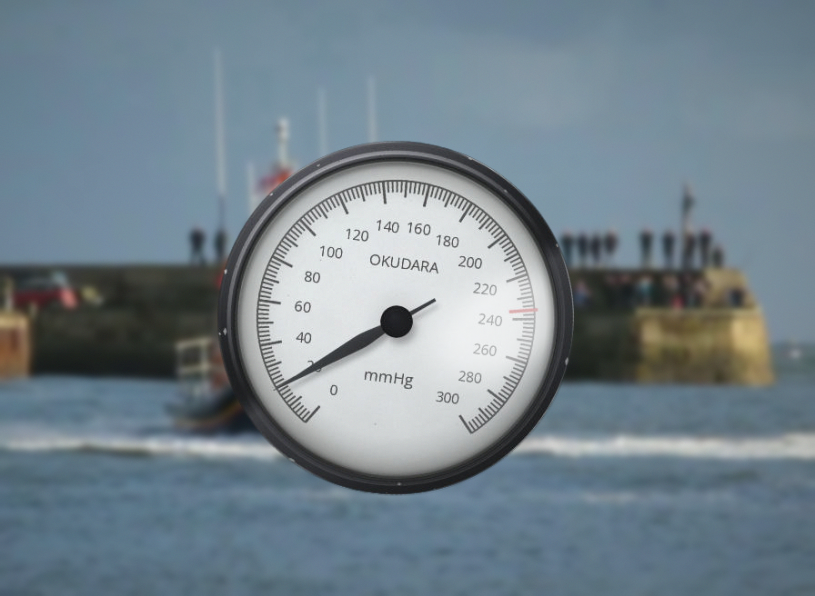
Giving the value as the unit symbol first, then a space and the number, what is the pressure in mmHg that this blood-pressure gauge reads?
mmHg 20
